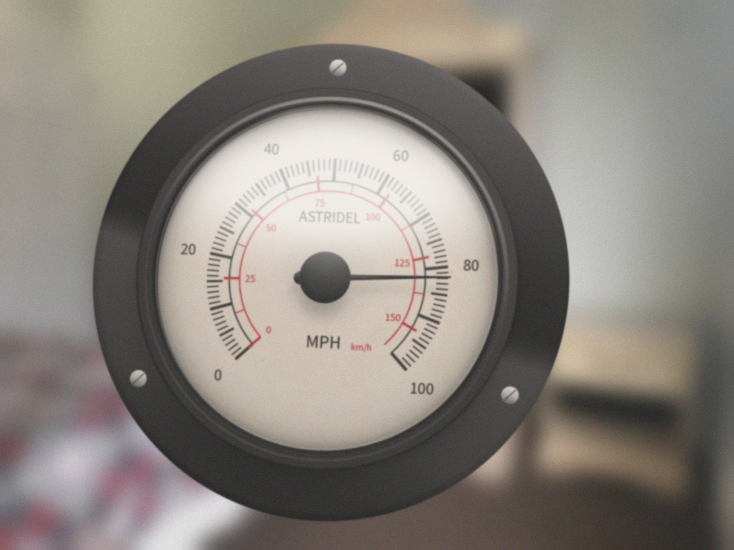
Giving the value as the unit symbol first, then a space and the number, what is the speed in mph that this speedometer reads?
mph 82
